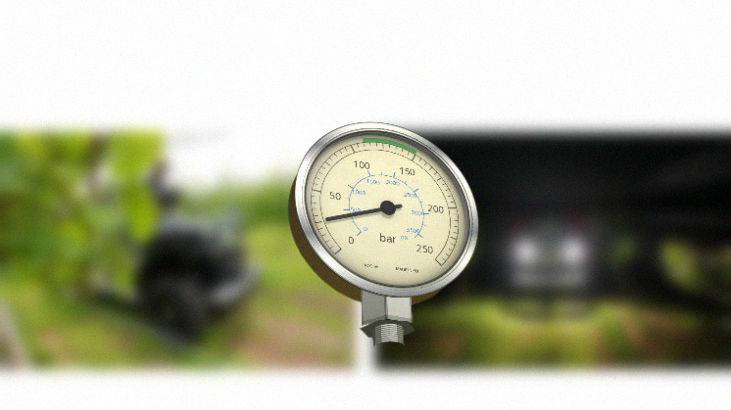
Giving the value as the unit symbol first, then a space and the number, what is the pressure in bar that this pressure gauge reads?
bar 25
